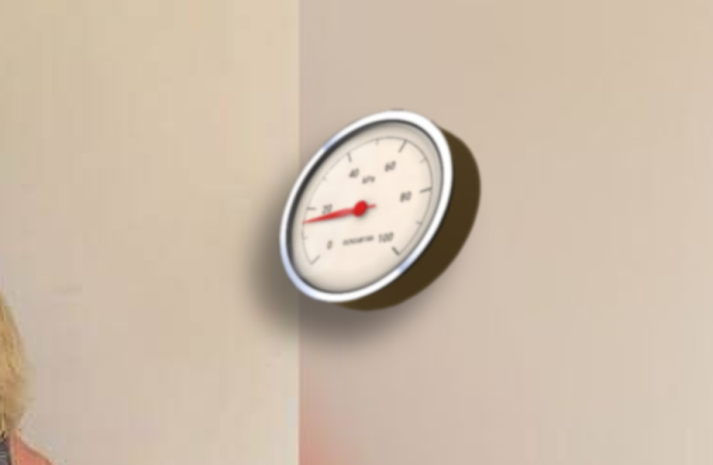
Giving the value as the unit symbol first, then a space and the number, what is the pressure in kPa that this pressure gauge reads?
kPa 15
